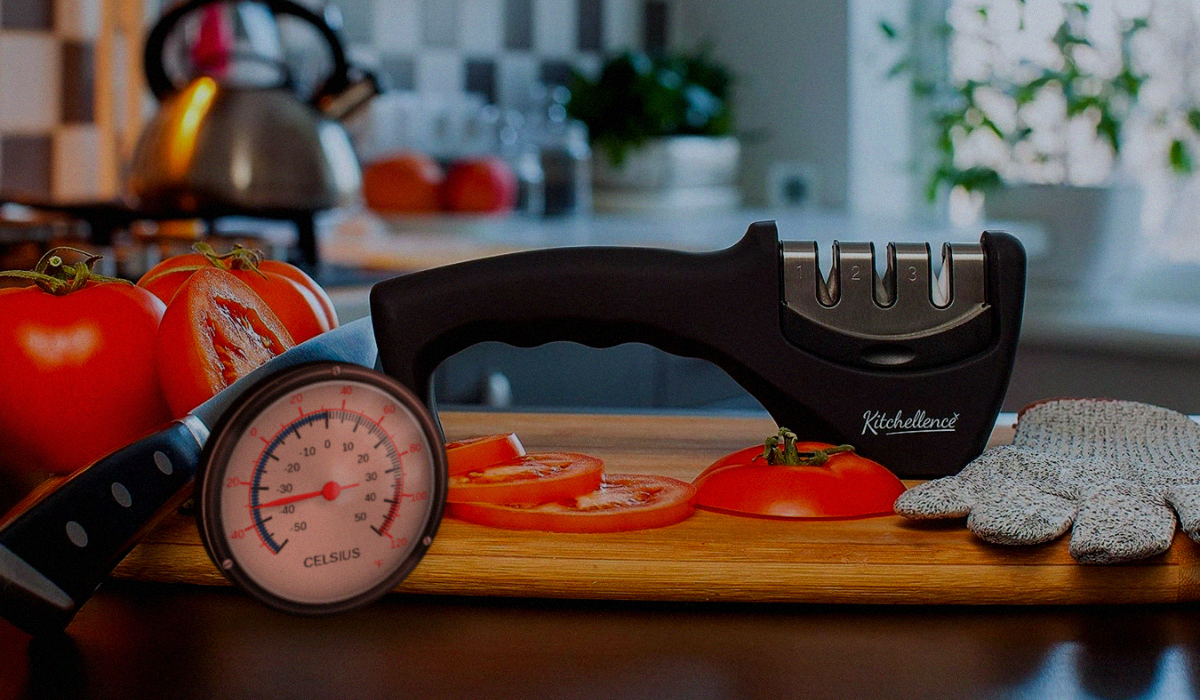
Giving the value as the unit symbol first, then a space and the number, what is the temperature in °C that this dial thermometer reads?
°C -35
